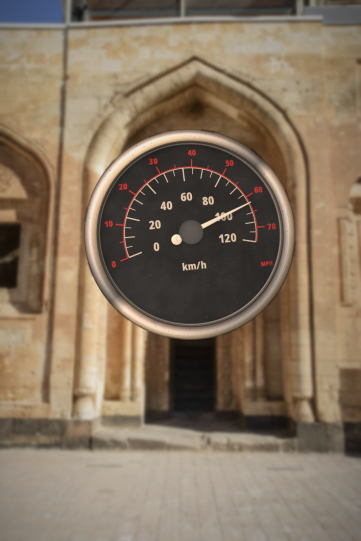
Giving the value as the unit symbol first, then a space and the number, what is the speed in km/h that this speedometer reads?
km/h 100
